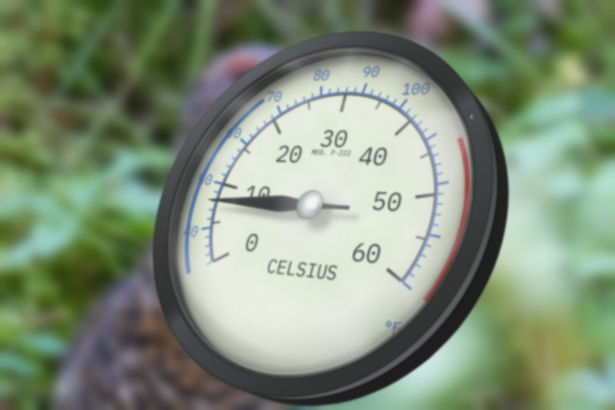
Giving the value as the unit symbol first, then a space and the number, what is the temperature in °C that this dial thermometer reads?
°C 7.5
